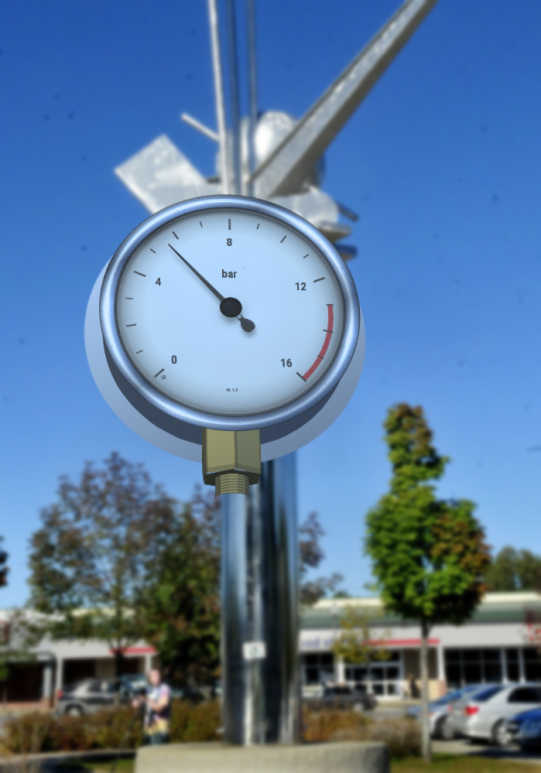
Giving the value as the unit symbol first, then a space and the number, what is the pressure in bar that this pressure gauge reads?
bar 5.5
